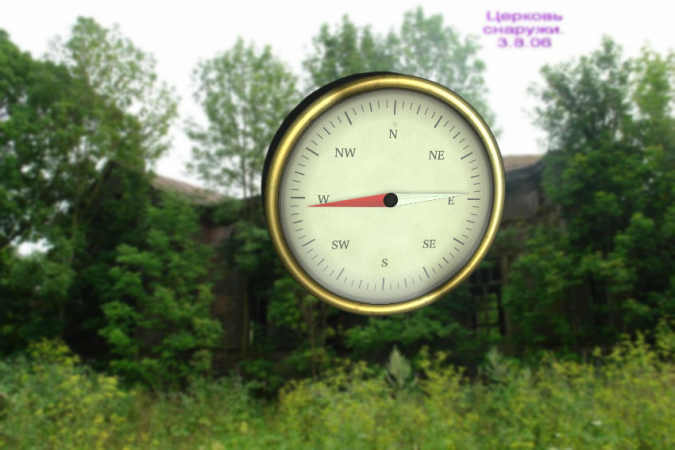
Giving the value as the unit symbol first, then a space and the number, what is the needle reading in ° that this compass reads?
° 265
